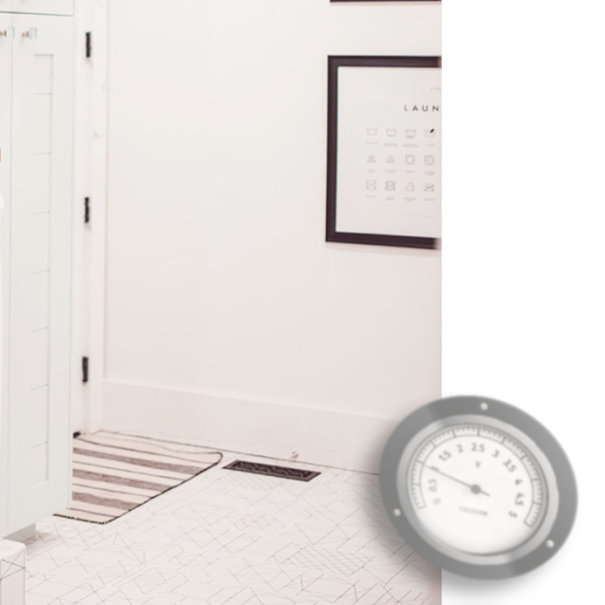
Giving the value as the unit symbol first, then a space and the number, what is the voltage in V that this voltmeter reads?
V 1
